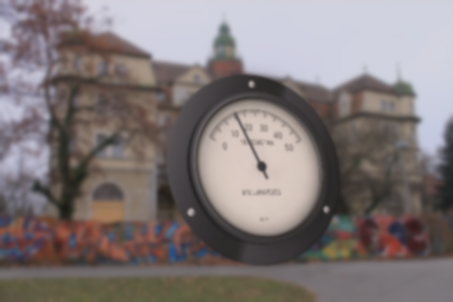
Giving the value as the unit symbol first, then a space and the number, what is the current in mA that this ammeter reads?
mA 15
